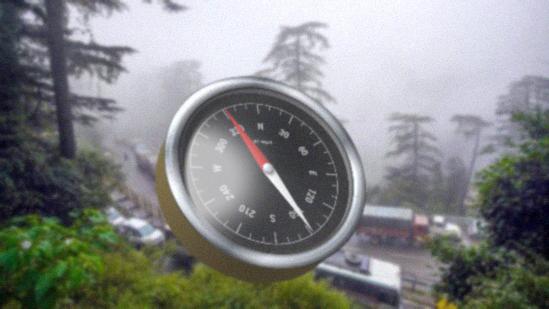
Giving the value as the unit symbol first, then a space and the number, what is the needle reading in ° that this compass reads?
° 330
